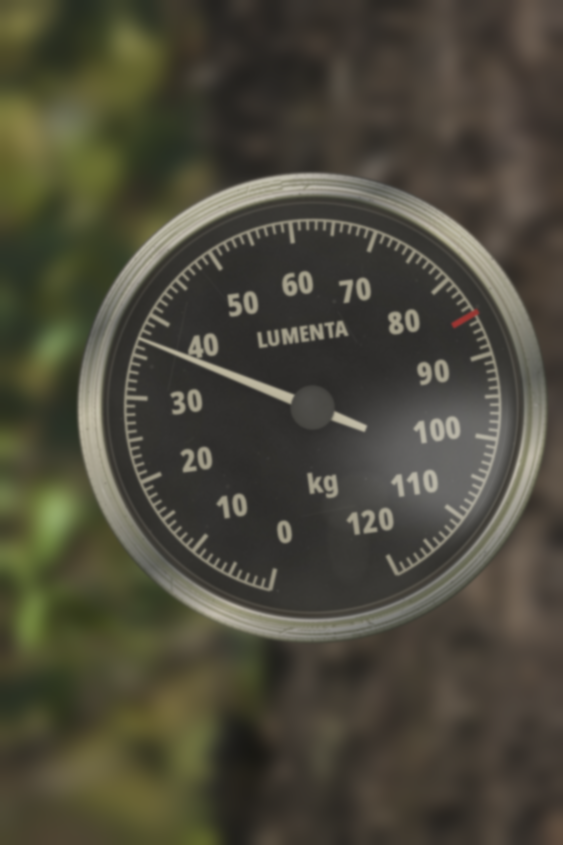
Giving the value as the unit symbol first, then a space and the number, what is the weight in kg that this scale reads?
kg 37
